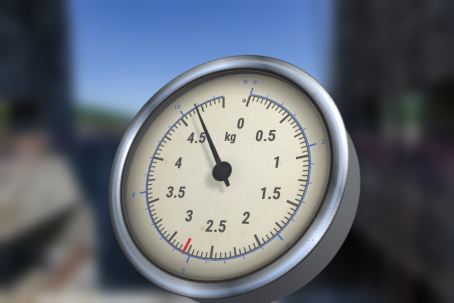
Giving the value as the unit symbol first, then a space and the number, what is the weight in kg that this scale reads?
kg 4.7
